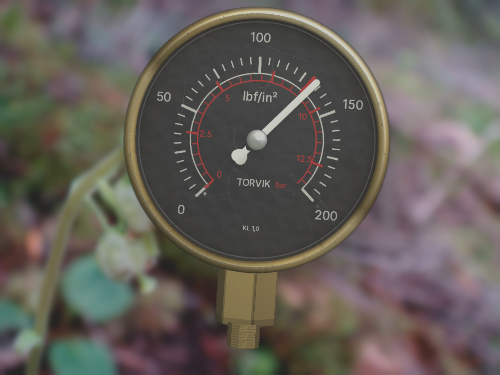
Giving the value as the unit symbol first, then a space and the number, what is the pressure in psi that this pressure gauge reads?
psi 132.5
